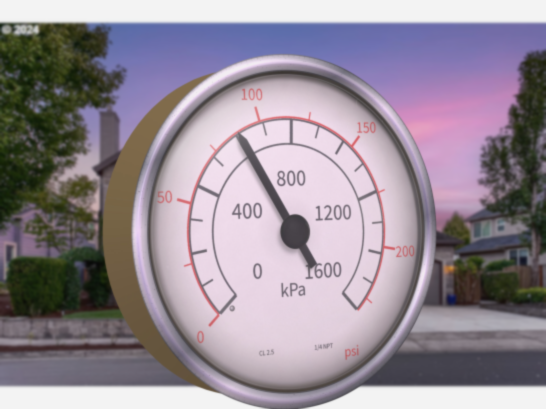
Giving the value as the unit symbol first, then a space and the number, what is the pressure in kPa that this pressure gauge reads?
kPa 600
